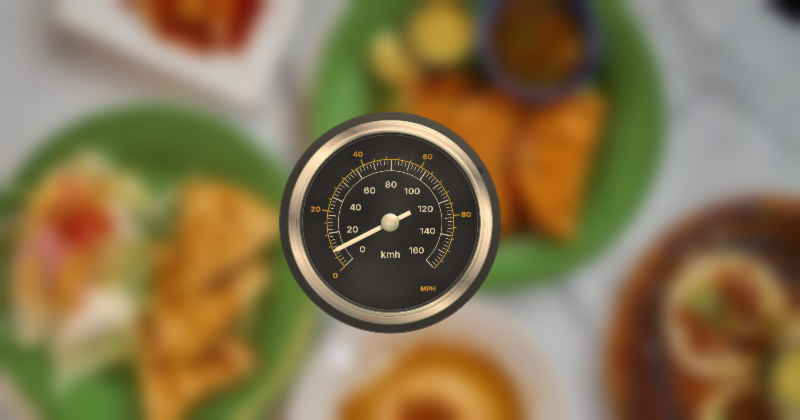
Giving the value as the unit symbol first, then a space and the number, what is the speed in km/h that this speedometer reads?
km/h 10
